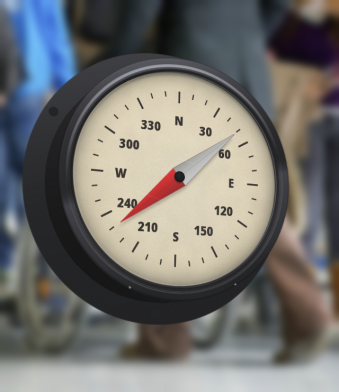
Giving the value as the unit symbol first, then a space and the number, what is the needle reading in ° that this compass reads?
° 230
